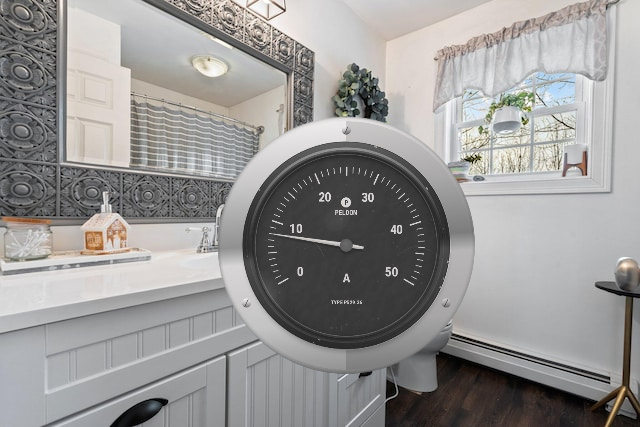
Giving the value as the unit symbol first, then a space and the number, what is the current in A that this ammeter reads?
A 8
